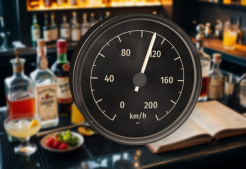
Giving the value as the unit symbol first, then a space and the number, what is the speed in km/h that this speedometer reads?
km/h 110
